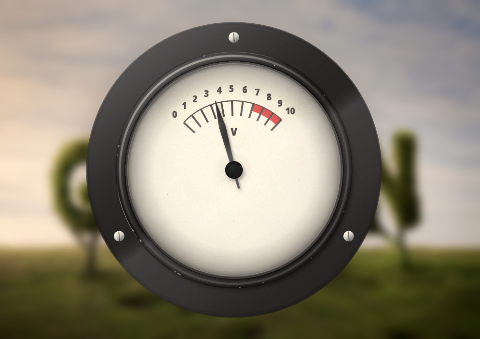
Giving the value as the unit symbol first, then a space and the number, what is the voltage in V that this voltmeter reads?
V 3.5
